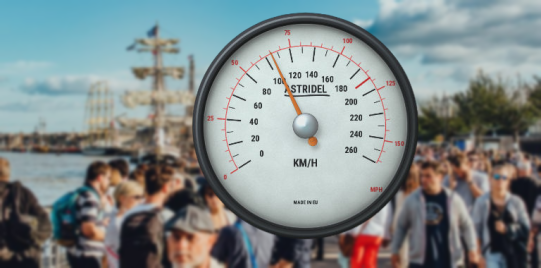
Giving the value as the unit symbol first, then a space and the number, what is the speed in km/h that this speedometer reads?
km/h 105
